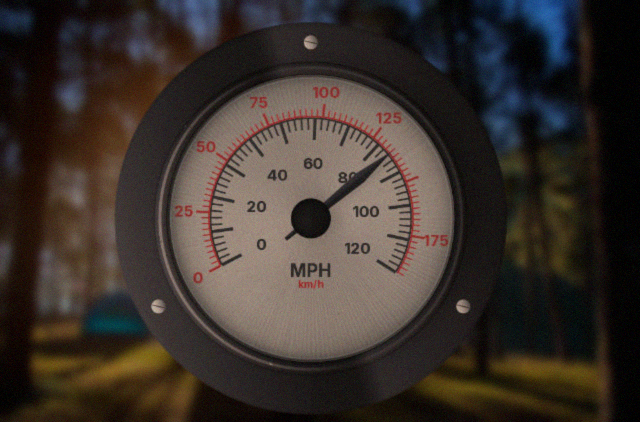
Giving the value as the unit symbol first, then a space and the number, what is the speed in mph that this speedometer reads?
mph 84
